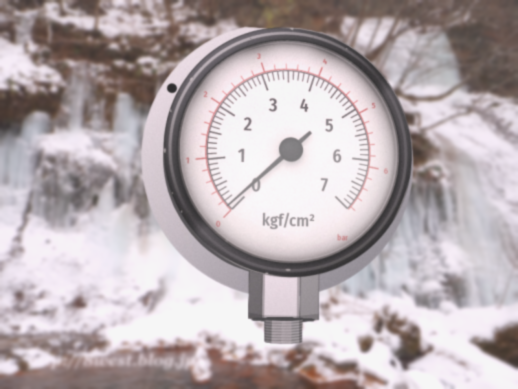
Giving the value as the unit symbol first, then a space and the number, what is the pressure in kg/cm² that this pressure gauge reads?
kg/cm² 0.1
